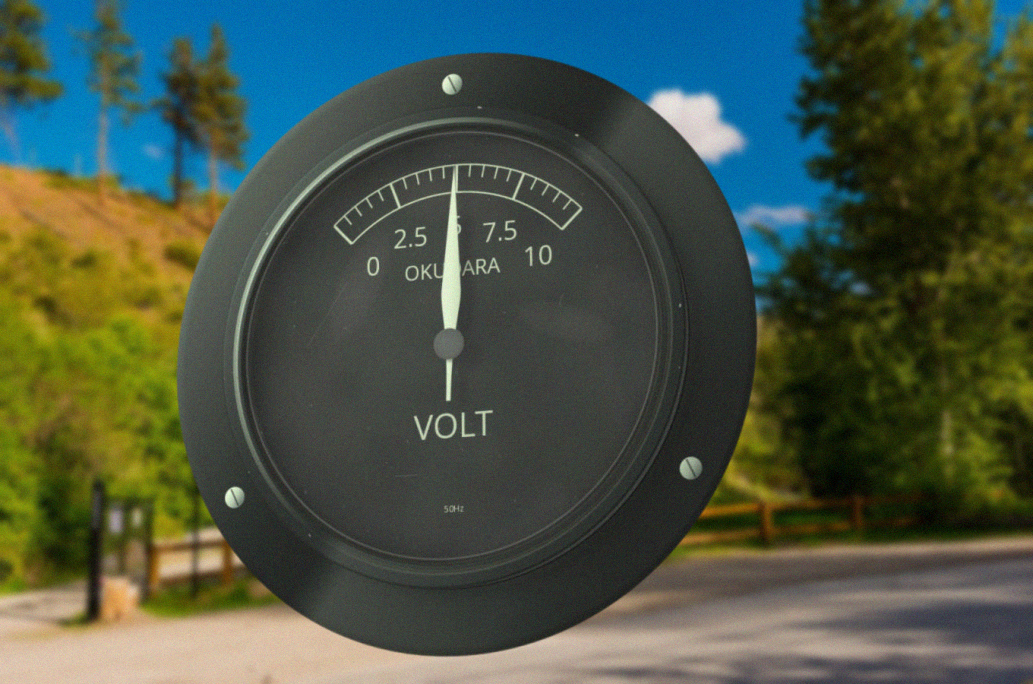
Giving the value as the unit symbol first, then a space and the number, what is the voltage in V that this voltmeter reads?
V 5
